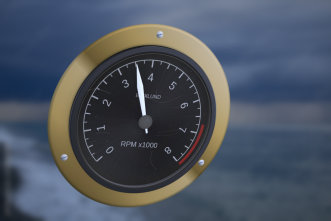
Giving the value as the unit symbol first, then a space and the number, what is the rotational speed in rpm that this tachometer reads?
rpm 3500
